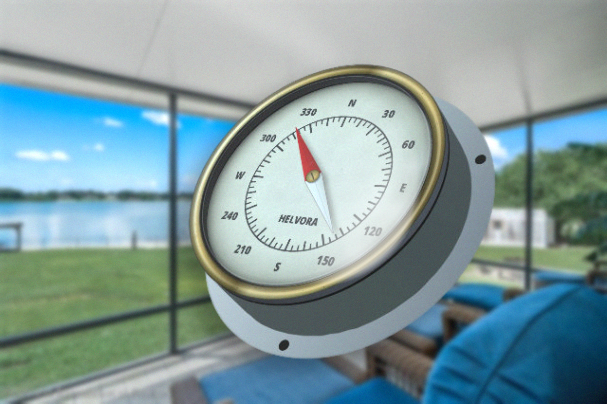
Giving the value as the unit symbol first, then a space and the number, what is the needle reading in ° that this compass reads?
° 320
